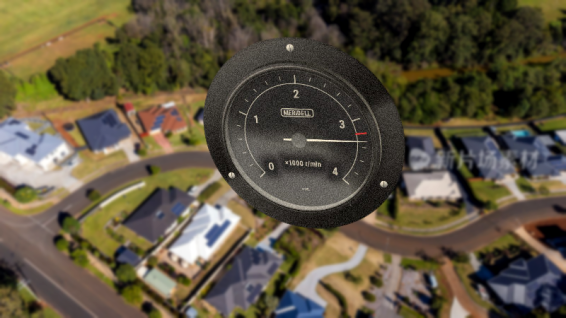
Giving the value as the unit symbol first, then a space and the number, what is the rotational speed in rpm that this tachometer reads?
rpm 3300
